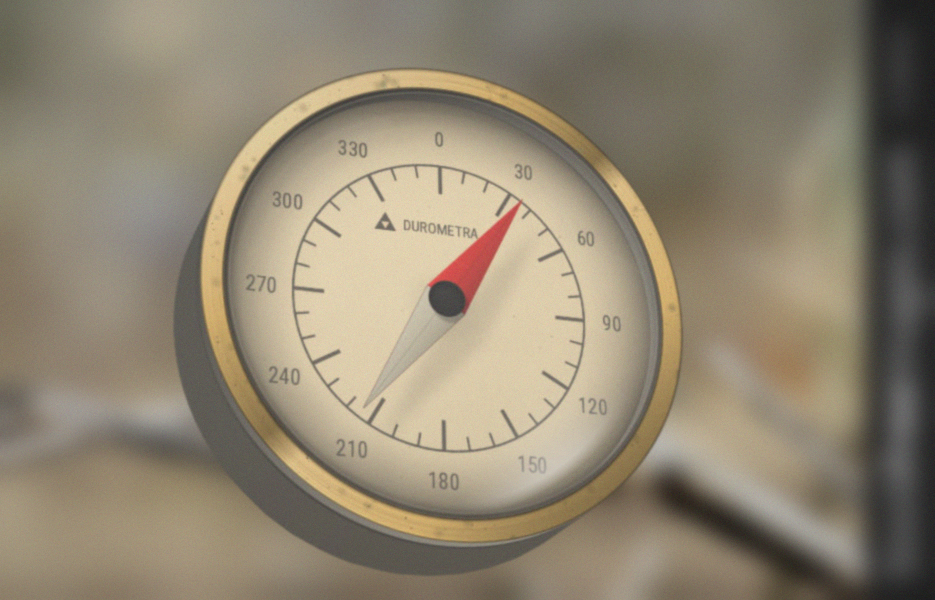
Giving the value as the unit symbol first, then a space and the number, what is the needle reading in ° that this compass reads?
° 35
